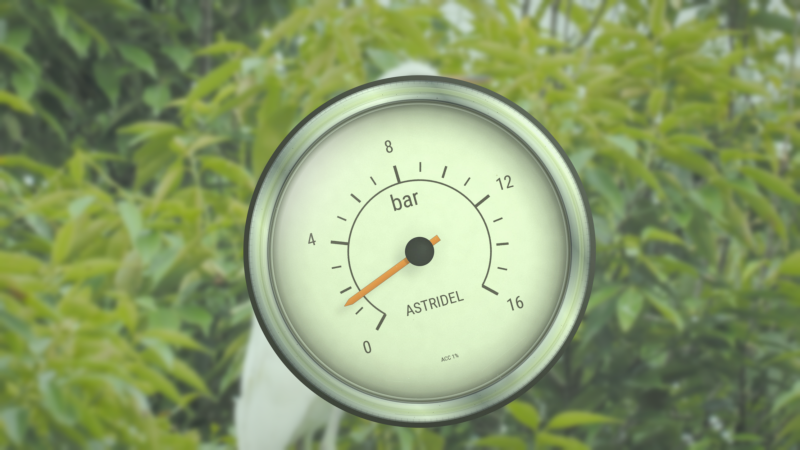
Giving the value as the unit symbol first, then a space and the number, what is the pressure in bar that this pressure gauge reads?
bar 1.5
